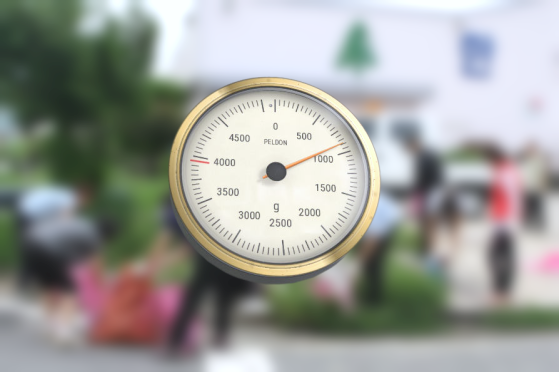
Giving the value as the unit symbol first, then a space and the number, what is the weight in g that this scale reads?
g 900
